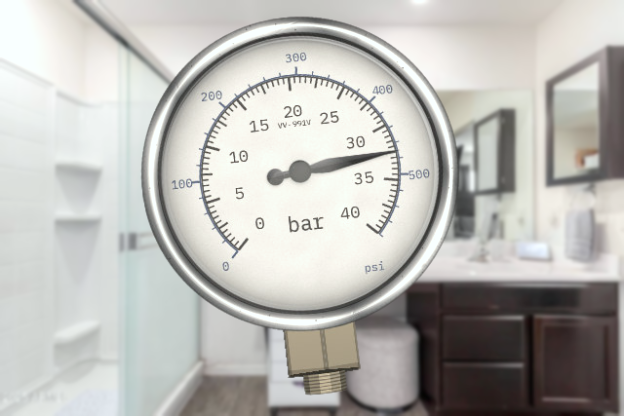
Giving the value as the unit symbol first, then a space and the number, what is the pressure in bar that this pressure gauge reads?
bar 32.5
